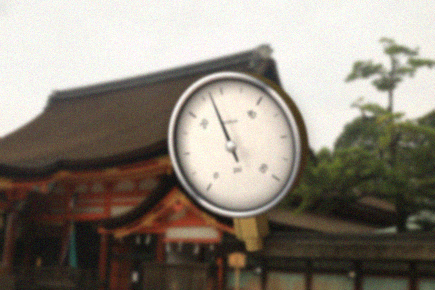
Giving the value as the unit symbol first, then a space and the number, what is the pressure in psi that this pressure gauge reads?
psi 27.5
